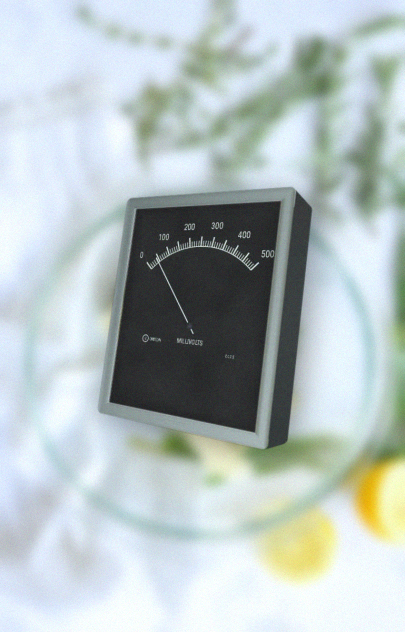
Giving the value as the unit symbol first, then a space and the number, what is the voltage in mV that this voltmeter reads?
mV 50
